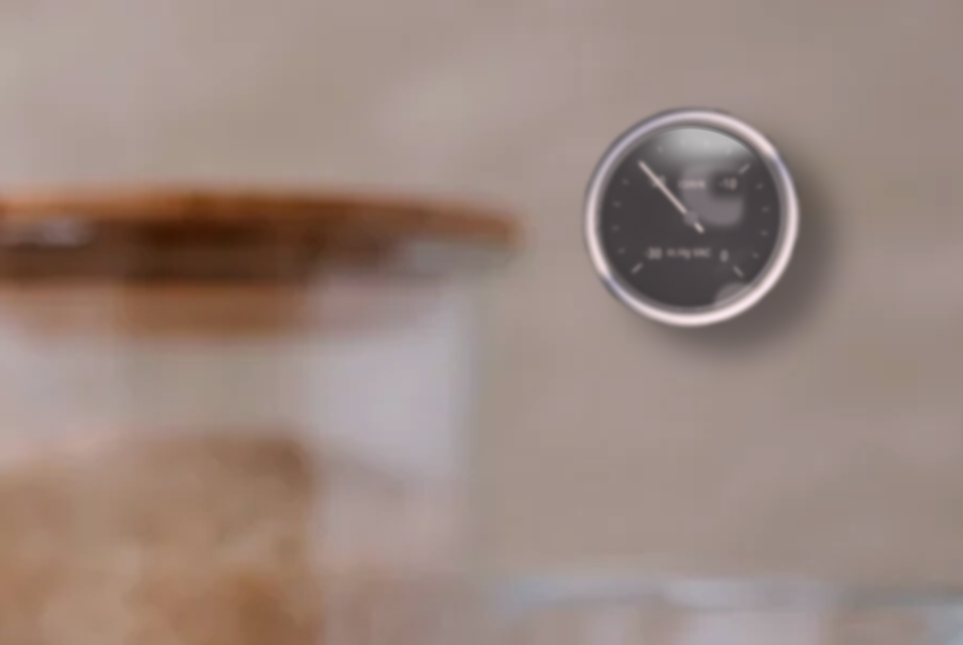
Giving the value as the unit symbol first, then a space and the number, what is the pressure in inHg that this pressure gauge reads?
inHg -20
